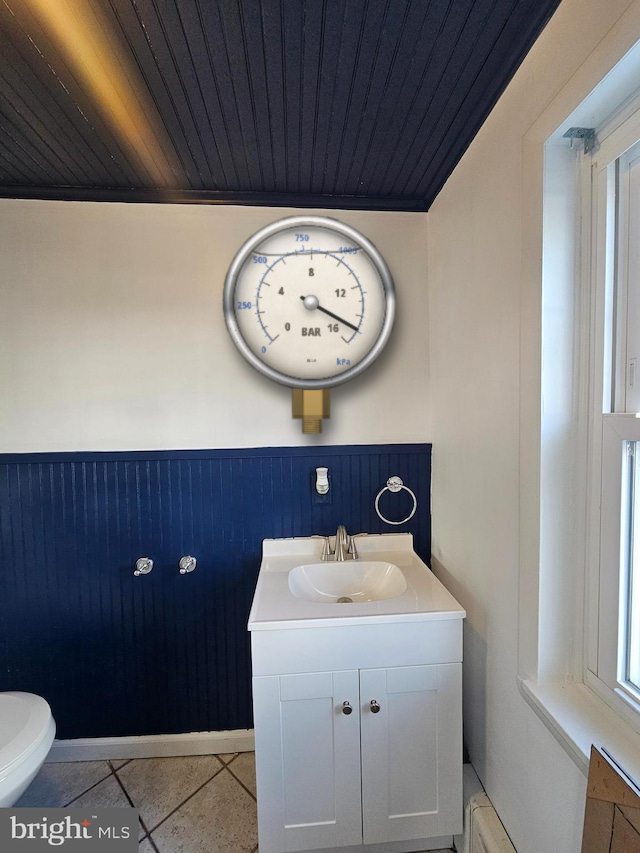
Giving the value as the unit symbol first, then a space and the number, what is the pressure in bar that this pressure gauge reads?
bar 15
